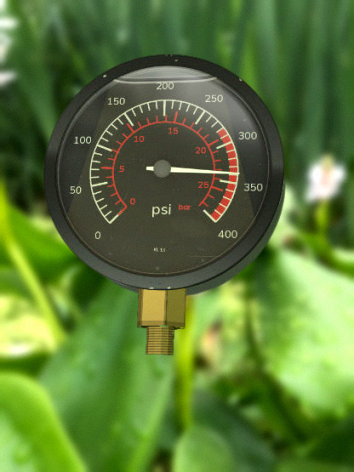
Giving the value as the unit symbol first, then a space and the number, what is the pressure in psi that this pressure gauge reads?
psi 340
